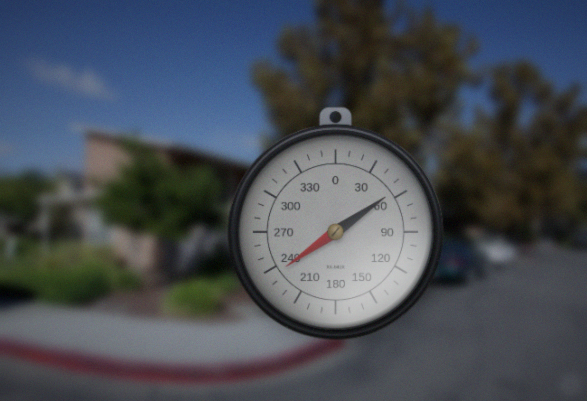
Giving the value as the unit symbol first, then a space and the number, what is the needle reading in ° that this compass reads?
° 235
